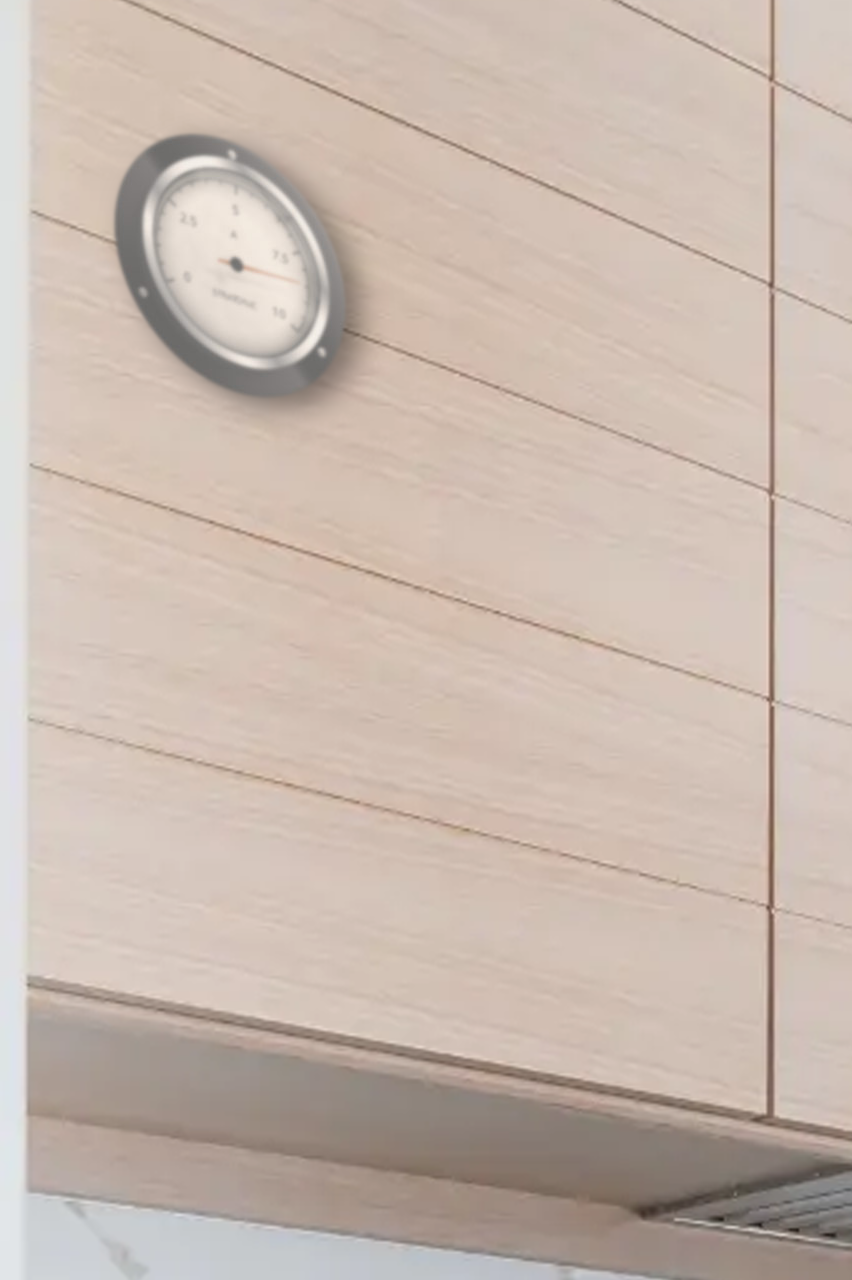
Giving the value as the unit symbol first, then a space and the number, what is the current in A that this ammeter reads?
A 8.5
